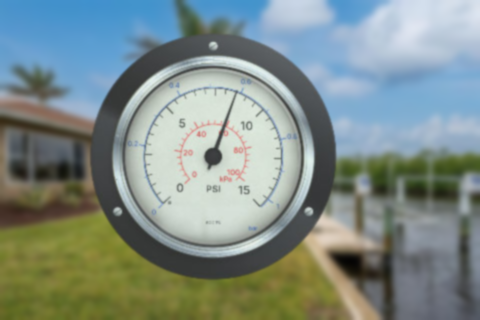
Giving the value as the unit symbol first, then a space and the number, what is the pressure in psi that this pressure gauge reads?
psi 8.5
